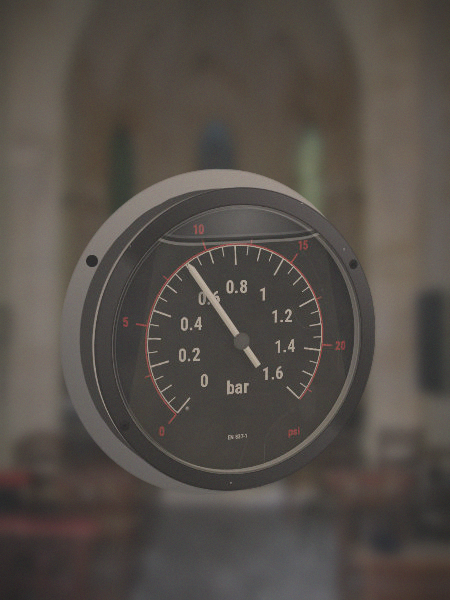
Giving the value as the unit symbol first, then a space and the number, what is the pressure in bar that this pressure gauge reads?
bar 0.6
